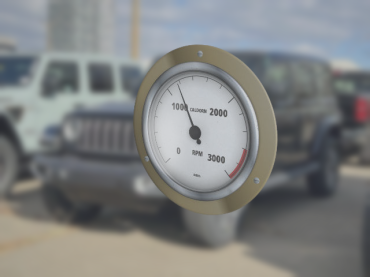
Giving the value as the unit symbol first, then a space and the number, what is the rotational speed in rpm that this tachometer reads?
rpm 1200
